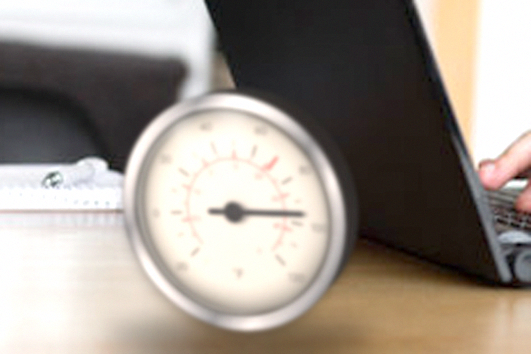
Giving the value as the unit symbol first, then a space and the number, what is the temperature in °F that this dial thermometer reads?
°F 95
